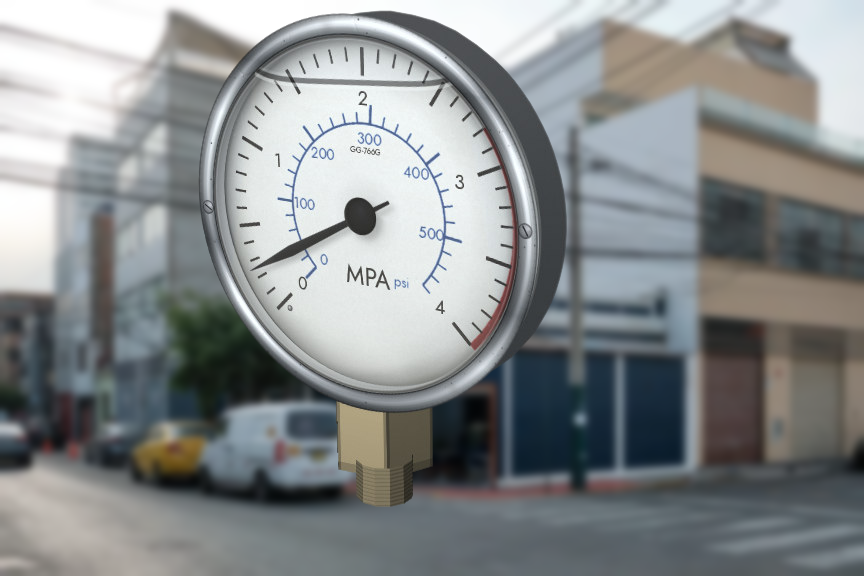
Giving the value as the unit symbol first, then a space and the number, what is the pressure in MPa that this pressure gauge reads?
MPa 0.25
